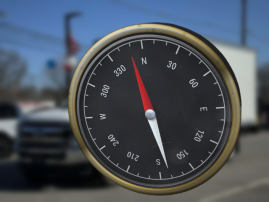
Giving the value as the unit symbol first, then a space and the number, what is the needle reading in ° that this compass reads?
° 350
